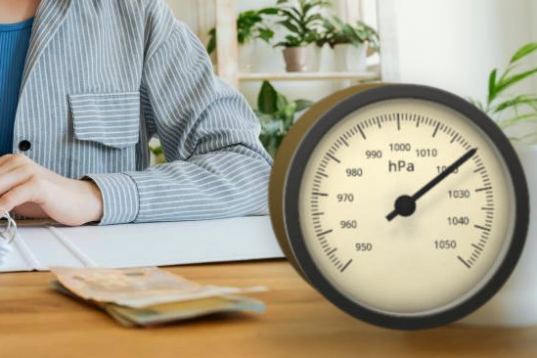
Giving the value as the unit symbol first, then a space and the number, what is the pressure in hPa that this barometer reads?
hPa 1020
